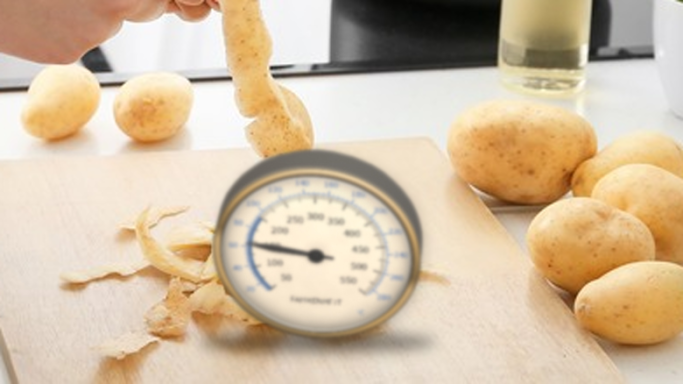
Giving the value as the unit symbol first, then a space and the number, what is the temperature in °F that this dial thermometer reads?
°F 150
